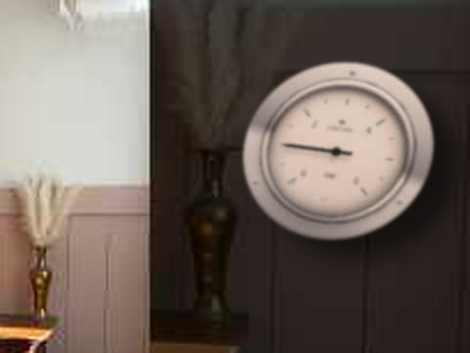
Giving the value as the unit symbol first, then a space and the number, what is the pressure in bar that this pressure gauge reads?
bar 1
